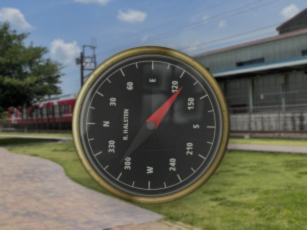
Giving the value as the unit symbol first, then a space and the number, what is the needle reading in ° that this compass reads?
° 127.5
